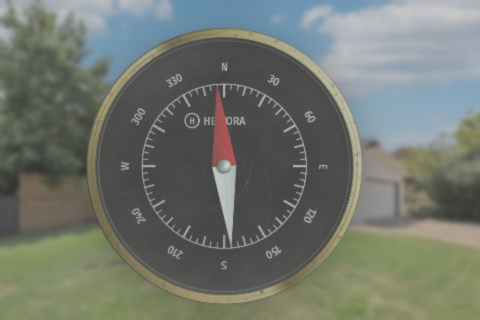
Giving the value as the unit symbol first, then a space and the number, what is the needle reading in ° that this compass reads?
° 355
